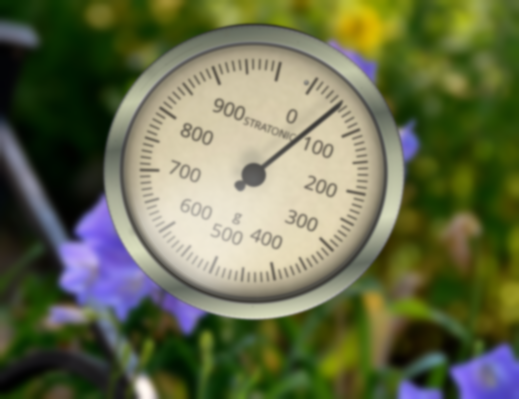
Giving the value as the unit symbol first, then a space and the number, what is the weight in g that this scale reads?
g 50
